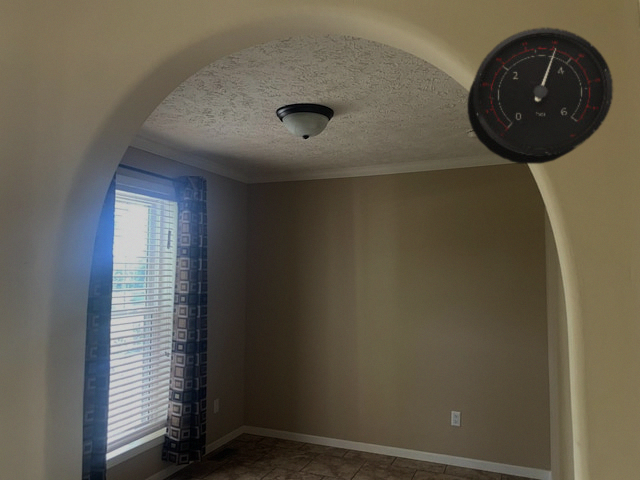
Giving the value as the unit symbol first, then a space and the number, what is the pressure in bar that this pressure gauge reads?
bar 3.5
